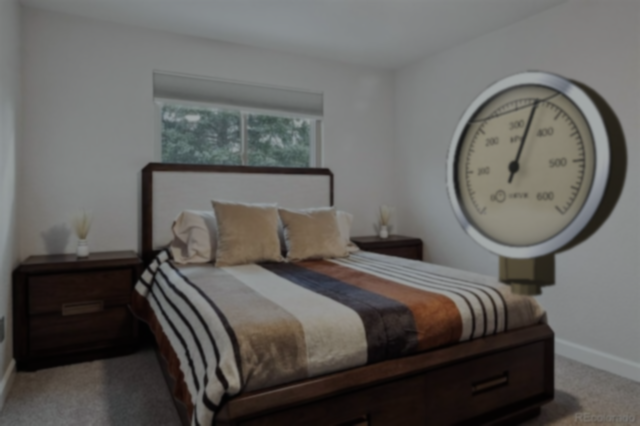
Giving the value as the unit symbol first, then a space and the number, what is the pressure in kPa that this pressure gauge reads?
kPa 350
